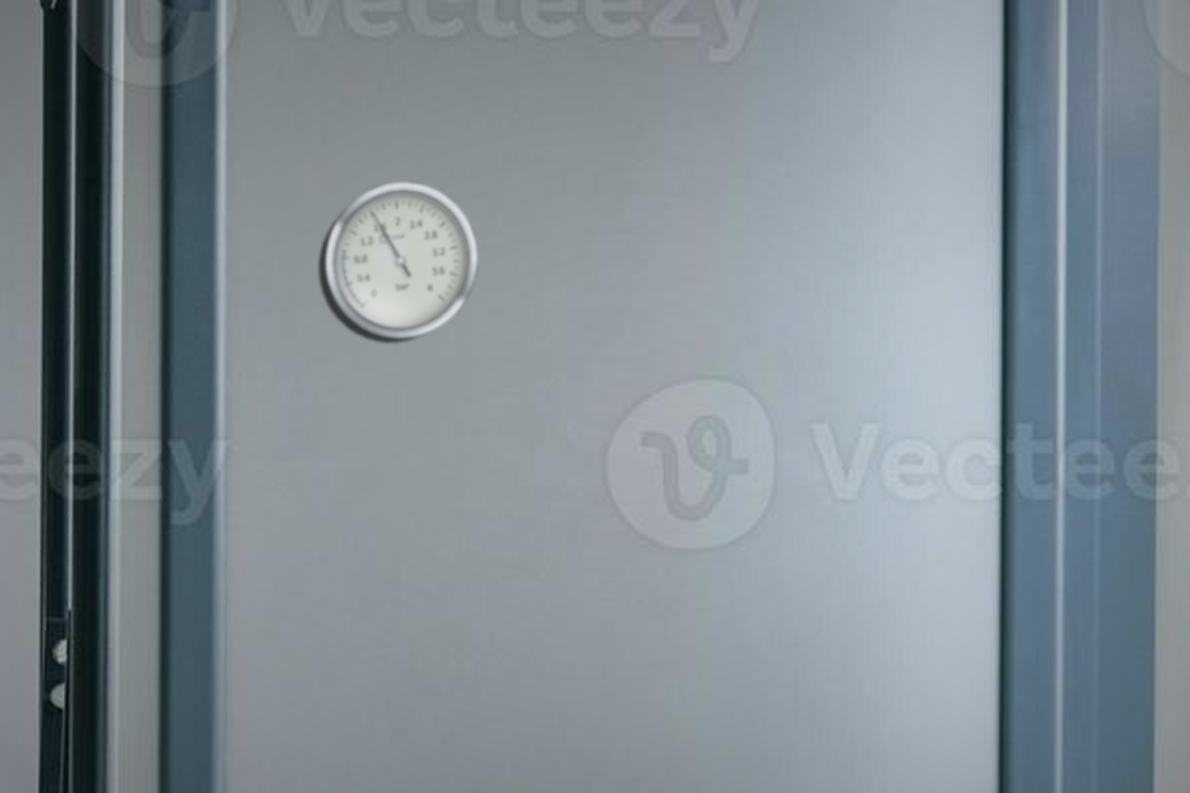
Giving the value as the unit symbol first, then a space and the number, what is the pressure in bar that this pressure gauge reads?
bar 1.6
